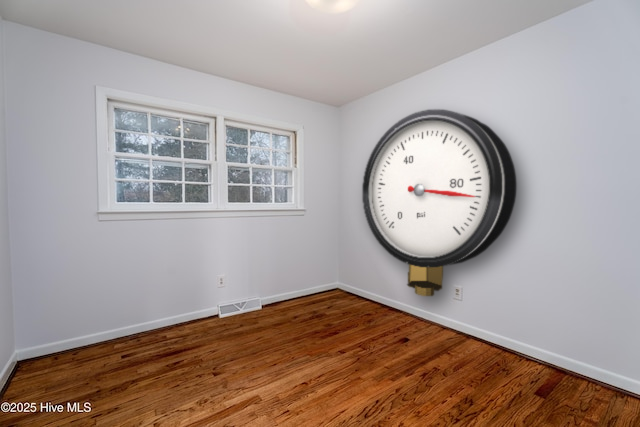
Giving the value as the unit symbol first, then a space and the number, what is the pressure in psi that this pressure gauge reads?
psi 86
